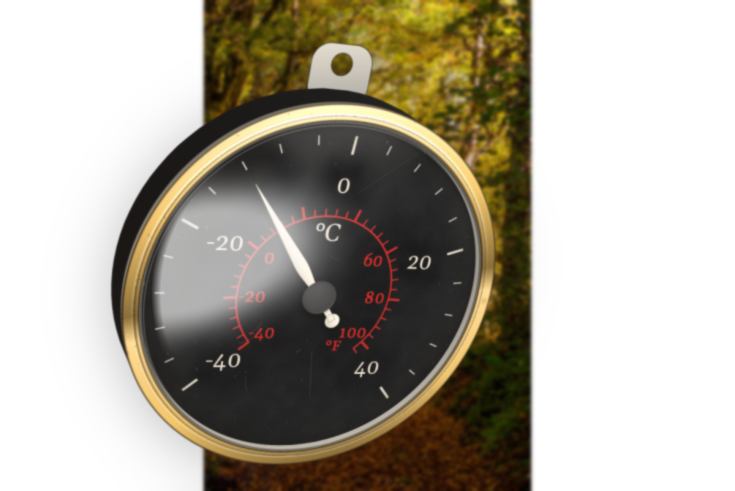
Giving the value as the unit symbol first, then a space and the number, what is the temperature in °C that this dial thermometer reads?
°C -12
